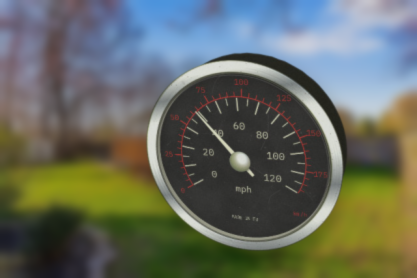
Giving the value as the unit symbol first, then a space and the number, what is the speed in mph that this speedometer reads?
mph 40
